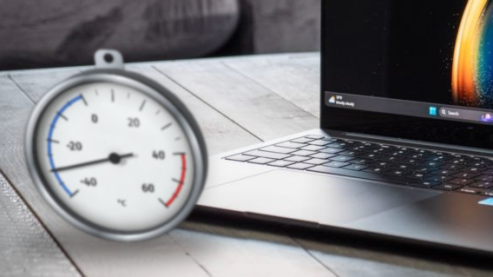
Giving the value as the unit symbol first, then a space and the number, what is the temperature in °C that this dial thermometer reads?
°C -30
